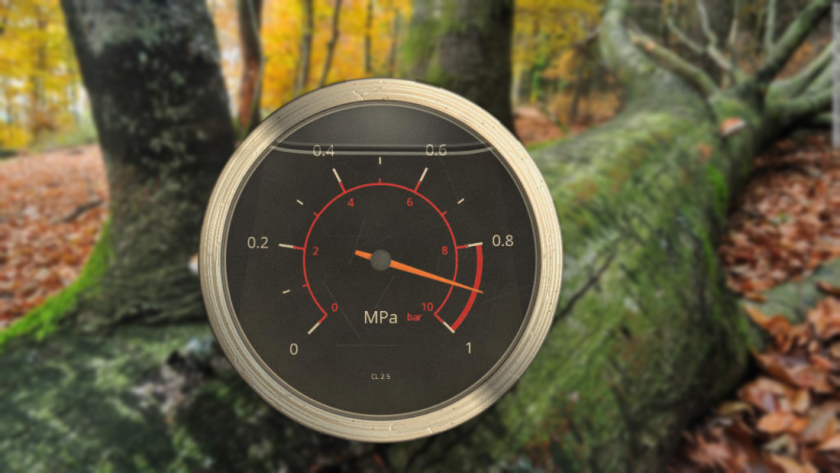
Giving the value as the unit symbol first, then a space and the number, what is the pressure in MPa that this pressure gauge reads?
MPa 0.9
